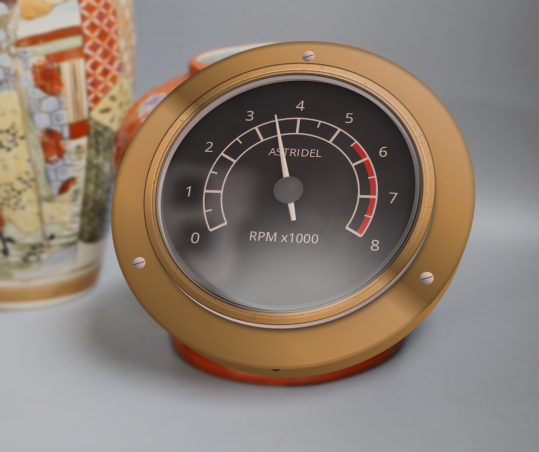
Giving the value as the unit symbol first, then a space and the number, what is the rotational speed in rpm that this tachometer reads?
rpm 3500
